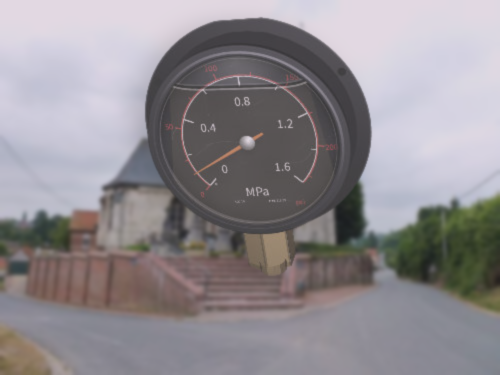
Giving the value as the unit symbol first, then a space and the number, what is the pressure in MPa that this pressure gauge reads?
MPa 0.1
